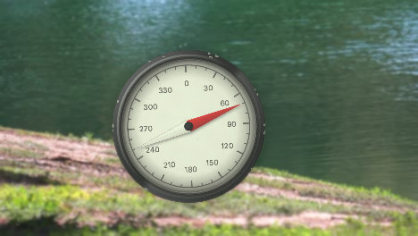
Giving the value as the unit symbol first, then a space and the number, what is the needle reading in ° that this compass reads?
° 70
